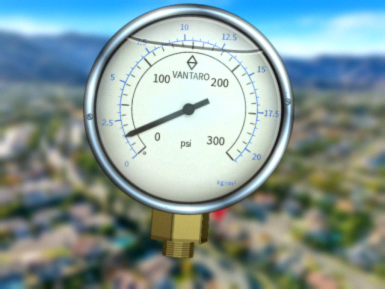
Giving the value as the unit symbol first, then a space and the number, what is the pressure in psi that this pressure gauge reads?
psi 20
